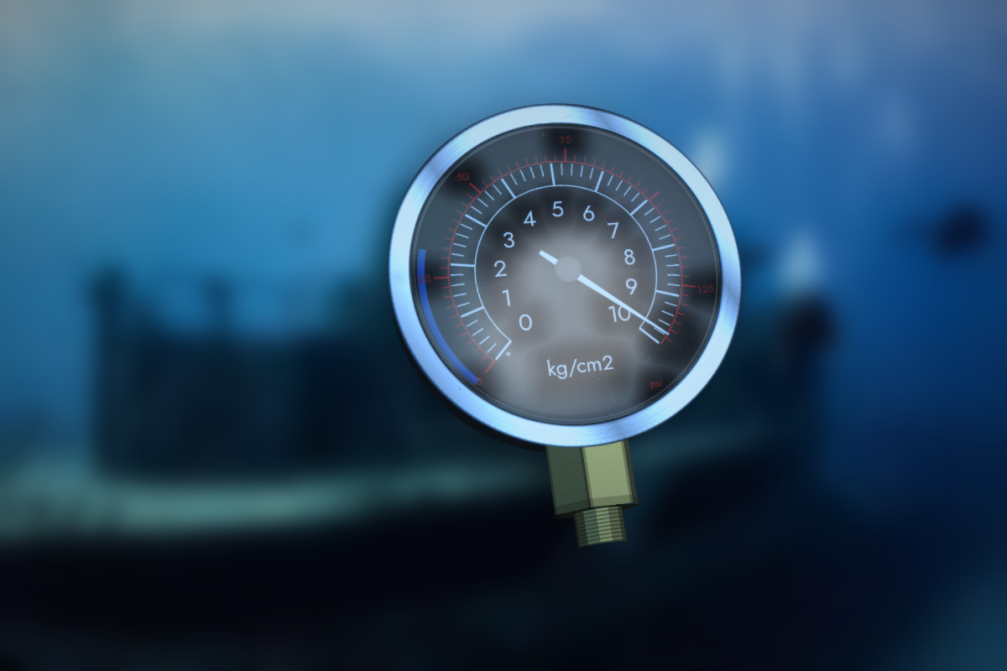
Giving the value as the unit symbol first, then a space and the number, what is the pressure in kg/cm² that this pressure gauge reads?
kg/cm² 9.8
